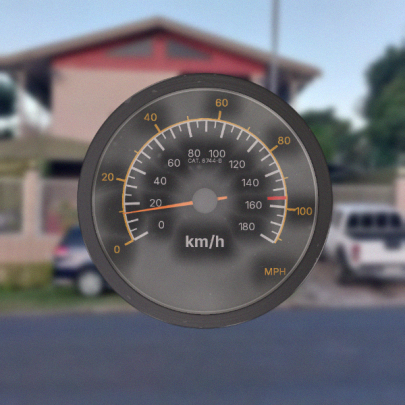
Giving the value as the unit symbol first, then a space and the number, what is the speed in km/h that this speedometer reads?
km/h 15
